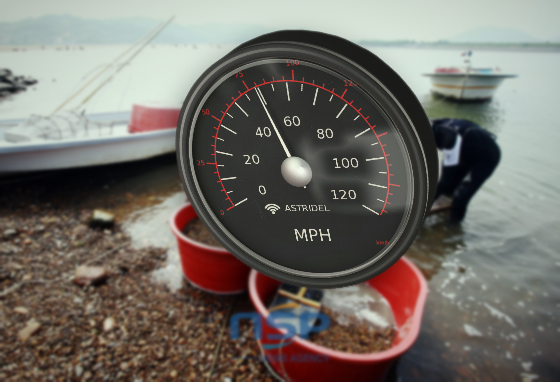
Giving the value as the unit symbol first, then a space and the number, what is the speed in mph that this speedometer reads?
mph 50
